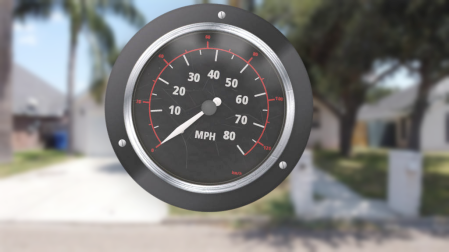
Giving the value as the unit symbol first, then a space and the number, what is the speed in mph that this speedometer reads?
mph 0
